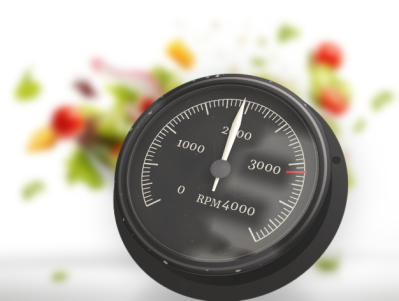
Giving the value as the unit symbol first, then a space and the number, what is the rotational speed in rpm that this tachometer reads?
rpm 1950
